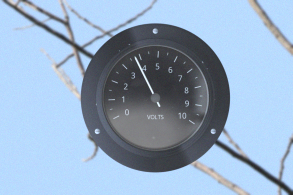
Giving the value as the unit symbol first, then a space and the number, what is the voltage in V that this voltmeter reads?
V 3.75
